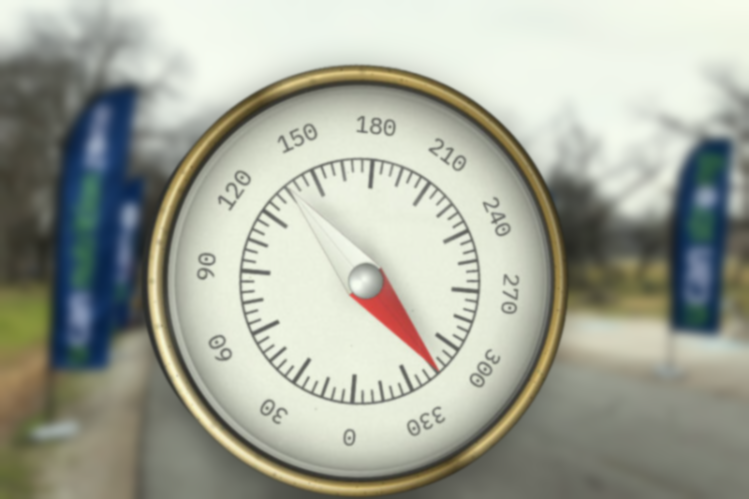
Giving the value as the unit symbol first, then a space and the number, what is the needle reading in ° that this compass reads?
° 315
